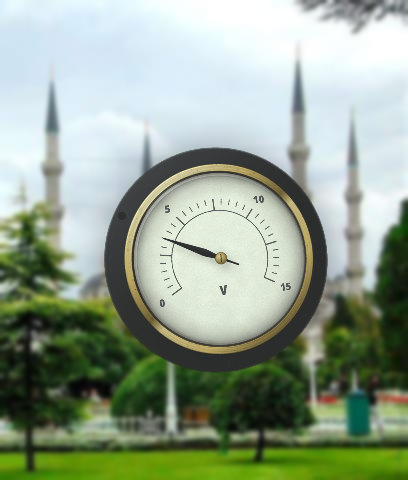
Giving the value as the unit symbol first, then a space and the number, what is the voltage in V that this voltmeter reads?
V 3.5
